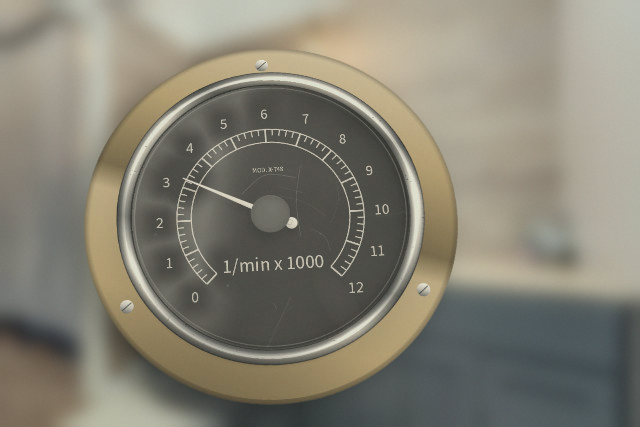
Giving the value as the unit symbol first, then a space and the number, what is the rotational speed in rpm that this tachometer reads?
rpm 3200
